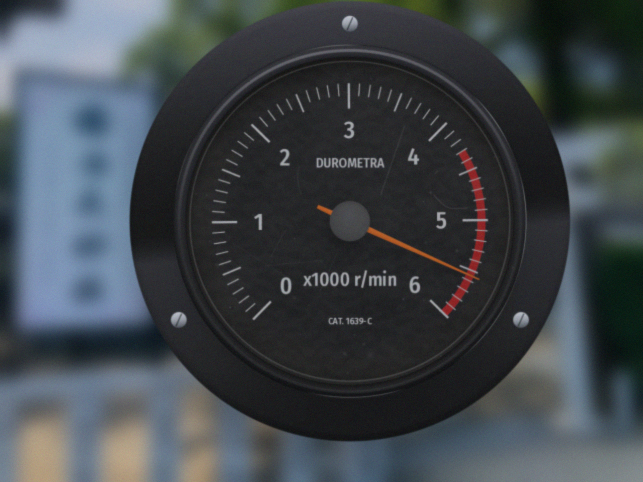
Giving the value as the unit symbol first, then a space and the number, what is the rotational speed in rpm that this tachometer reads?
rpm 5550
